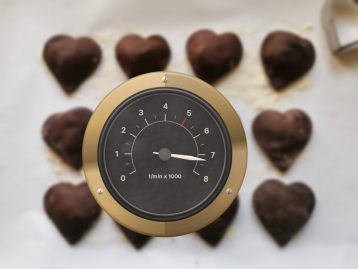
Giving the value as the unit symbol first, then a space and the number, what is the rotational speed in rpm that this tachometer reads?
rpm 7250
